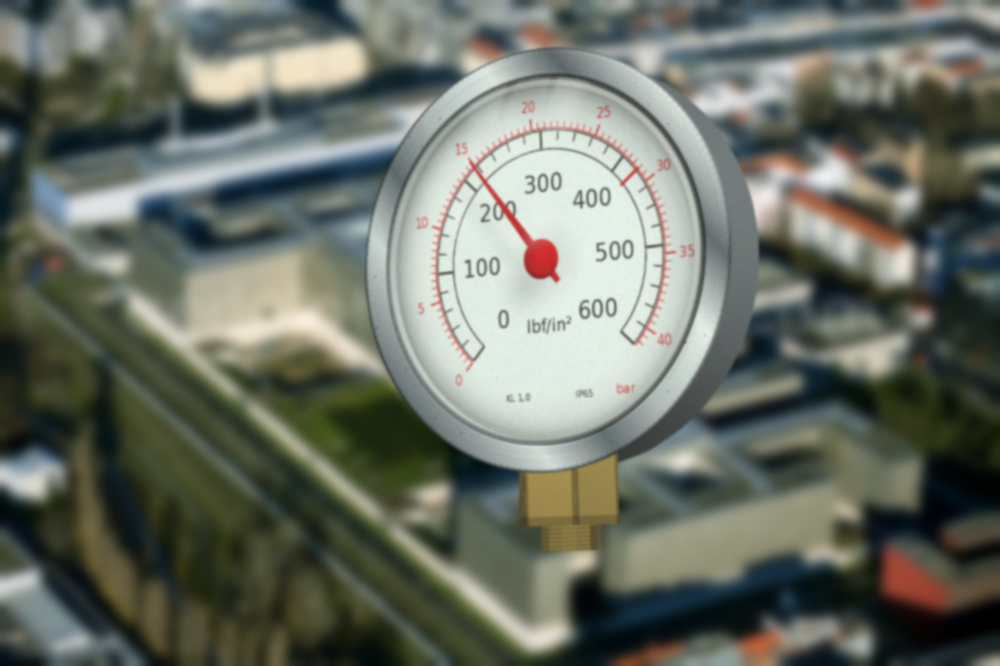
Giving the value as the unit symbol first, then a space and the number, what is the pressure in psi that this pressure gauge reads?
psi 220
